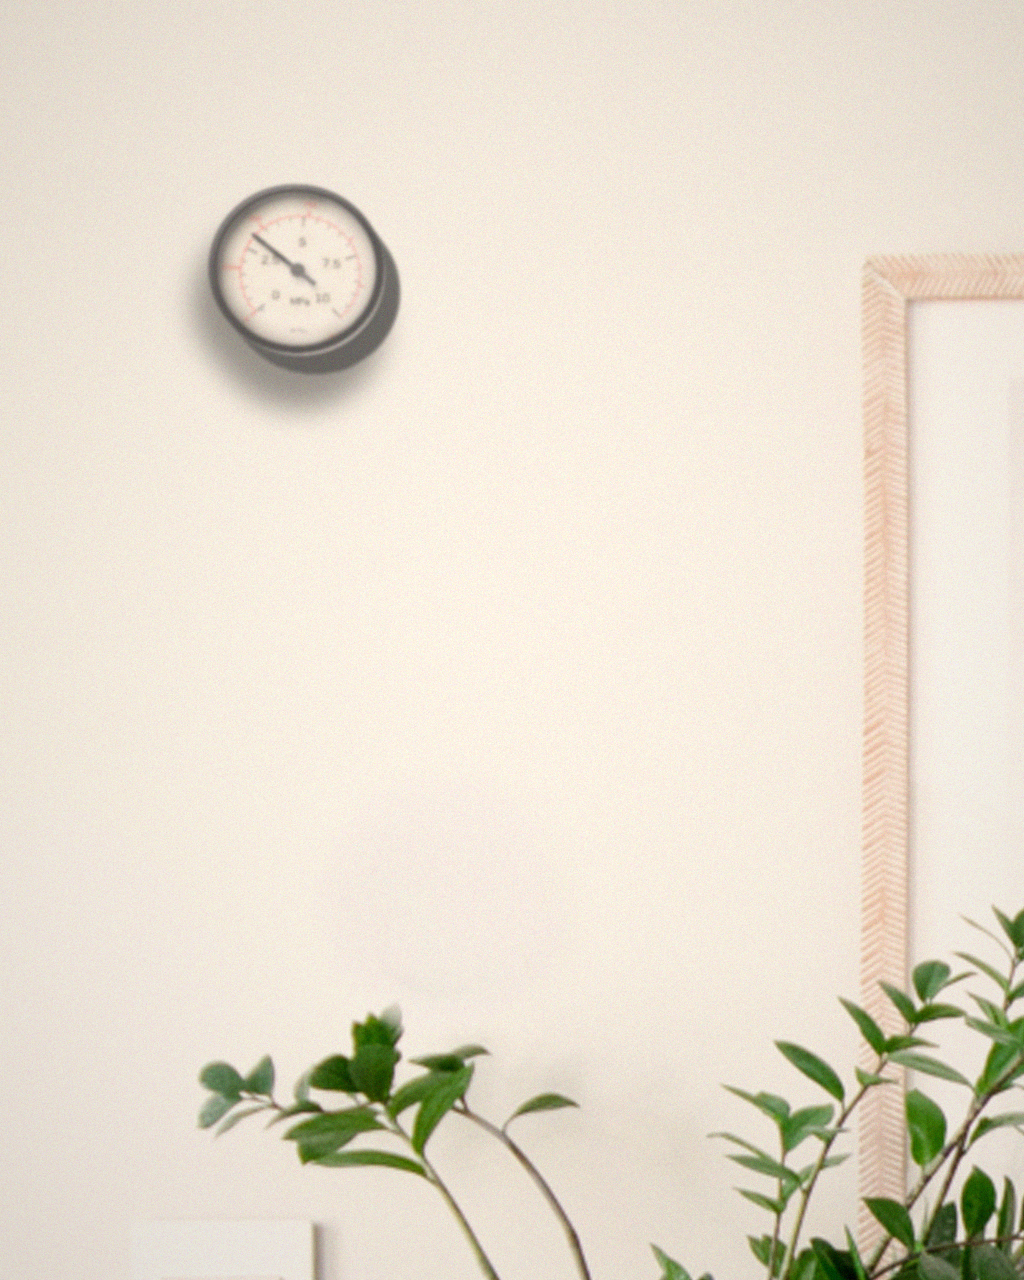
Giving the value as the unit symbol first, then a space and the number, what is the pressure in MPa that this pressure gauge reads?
MPa 3
